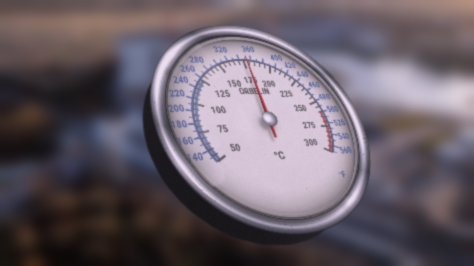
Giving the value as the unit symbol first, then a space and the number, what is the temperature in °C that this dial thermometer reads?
°C 175
